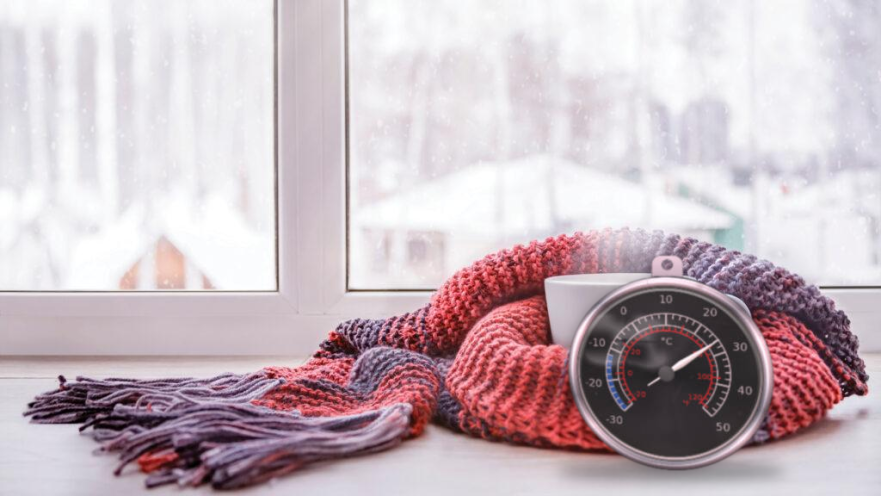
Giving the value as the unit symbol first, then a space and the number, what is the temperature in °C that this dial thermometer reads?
°C 26
